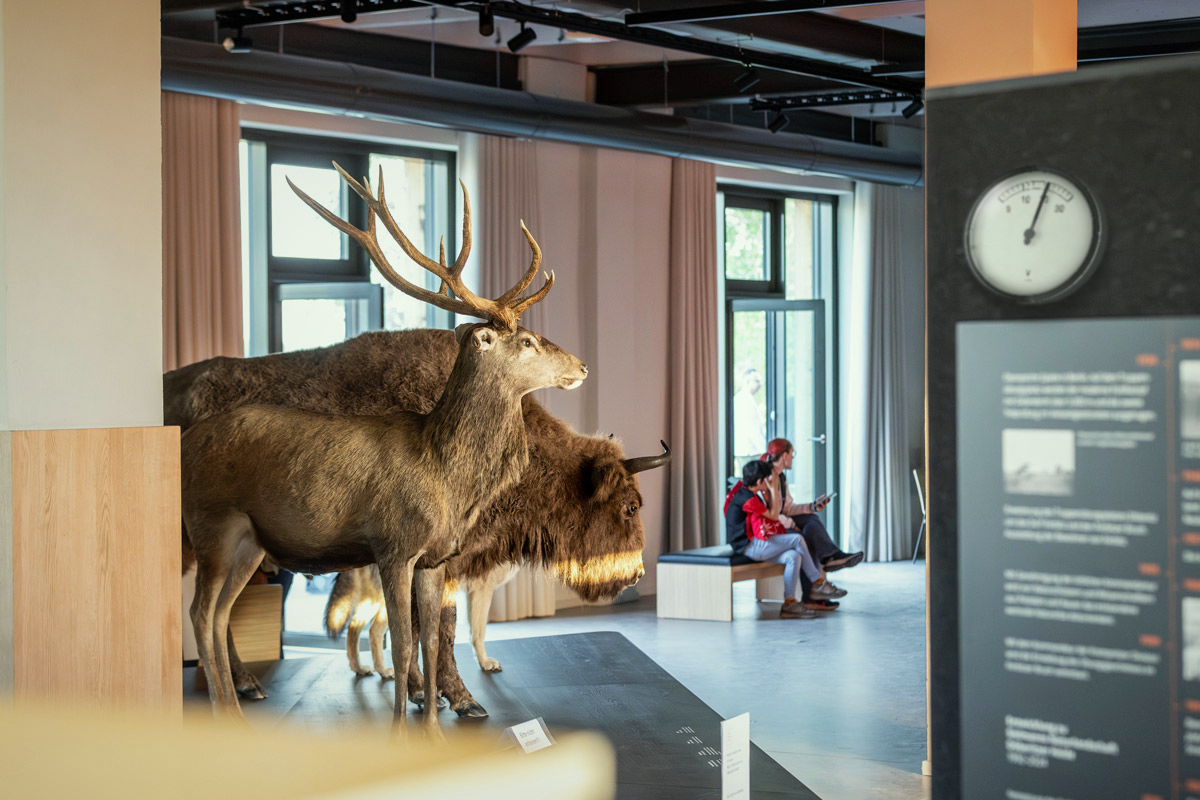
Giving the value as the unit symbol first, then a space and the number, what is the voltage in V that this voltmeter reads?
V 20
